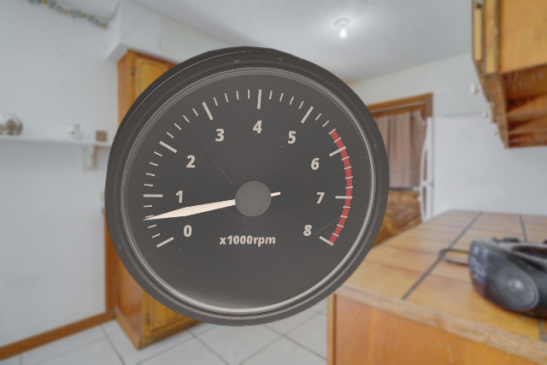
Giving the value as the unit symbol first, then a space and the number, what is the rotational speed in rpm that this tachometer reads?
rpm 600
